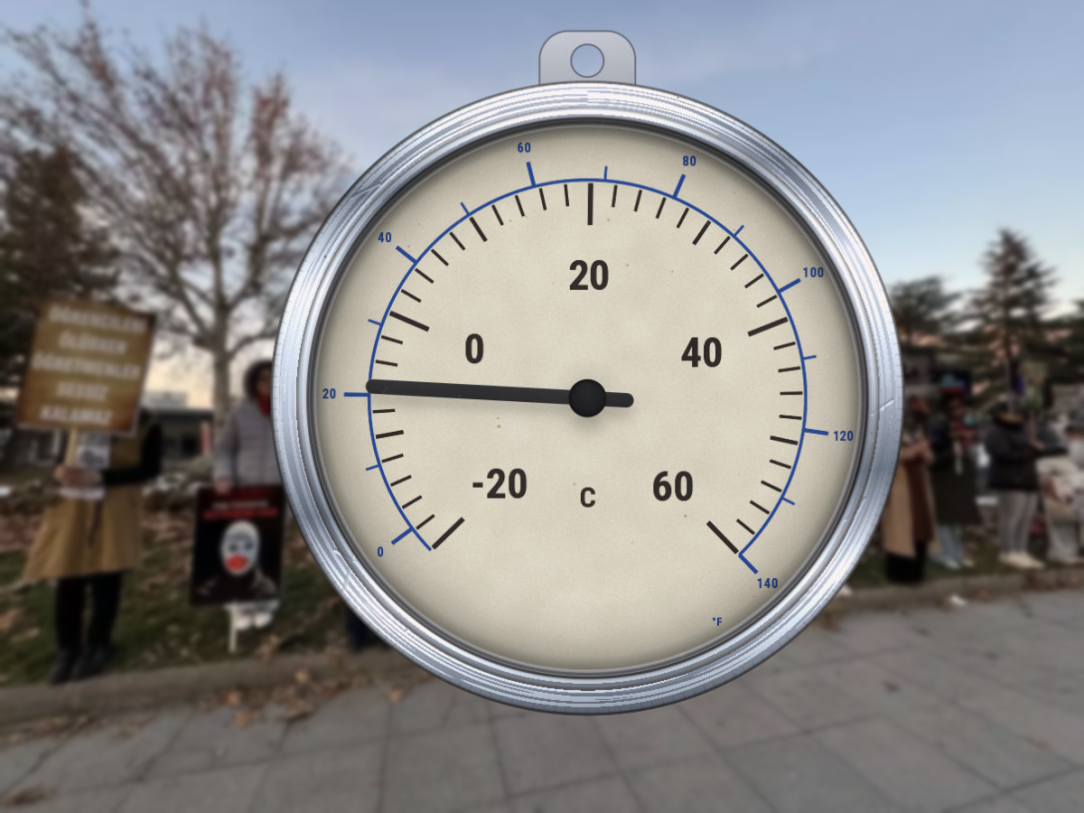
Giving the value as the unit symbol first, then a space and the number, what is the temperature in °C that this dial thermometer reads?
°C -6
